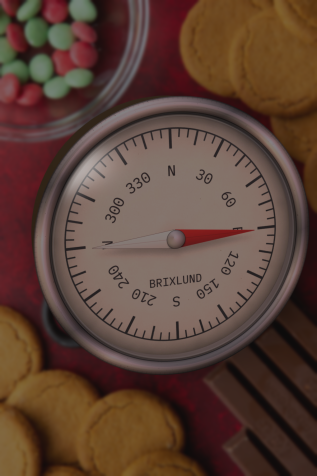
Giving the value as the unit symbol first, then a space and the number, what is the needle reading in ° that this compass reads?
° 90
